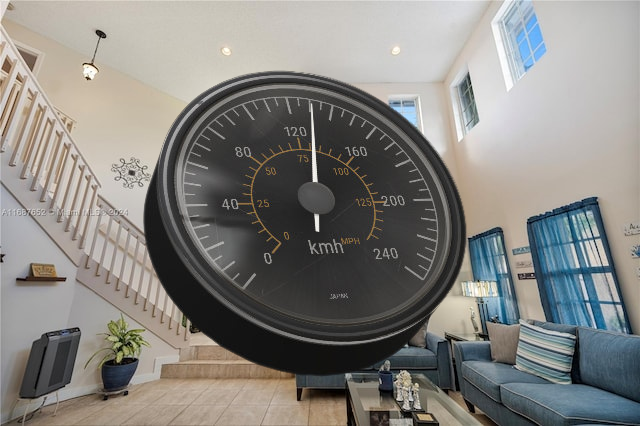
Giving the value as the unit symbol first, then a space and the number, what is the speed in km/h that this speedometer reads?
km/h 130
